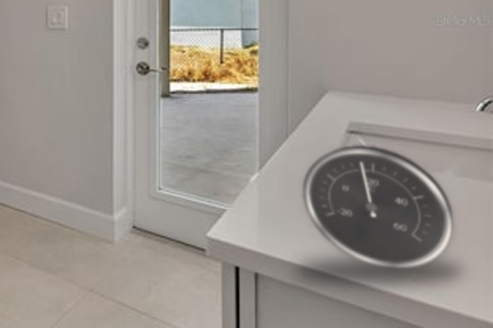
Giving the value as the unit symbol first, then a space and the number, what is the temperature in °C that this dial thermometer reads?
°C 16
